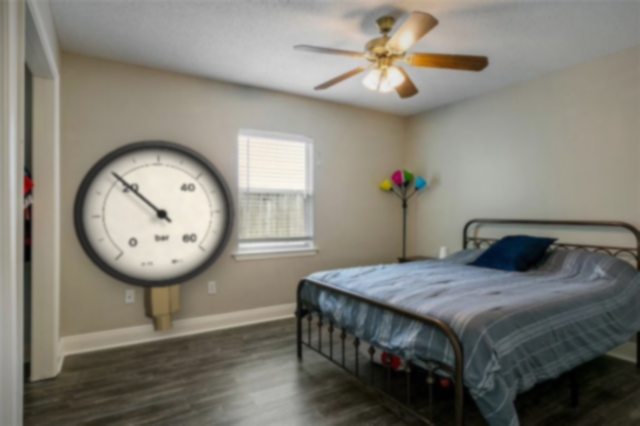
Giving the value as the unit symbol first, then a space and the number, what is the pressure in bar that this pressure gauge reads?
bar 20
